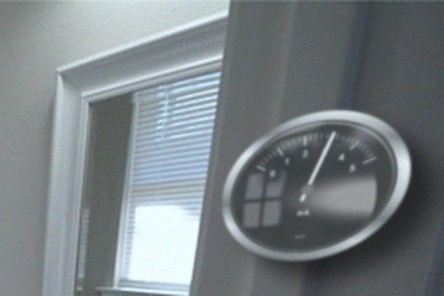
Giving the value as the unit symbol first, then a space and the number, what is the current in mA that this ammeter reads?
mA 3
